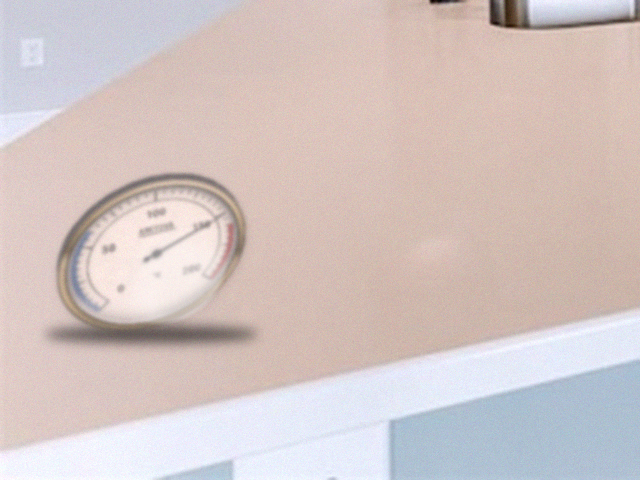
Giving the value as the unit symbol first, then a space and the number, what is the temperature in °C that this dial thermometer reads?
°C 150
